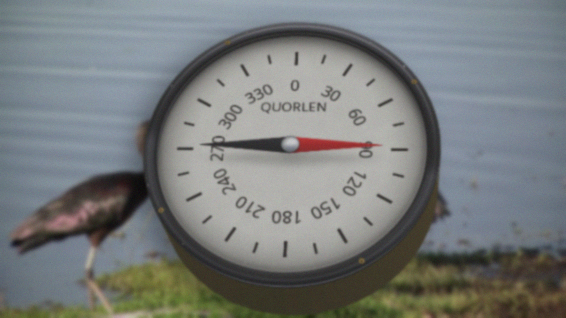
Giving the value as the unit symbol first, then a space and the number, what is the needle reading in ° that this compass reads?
° 90
